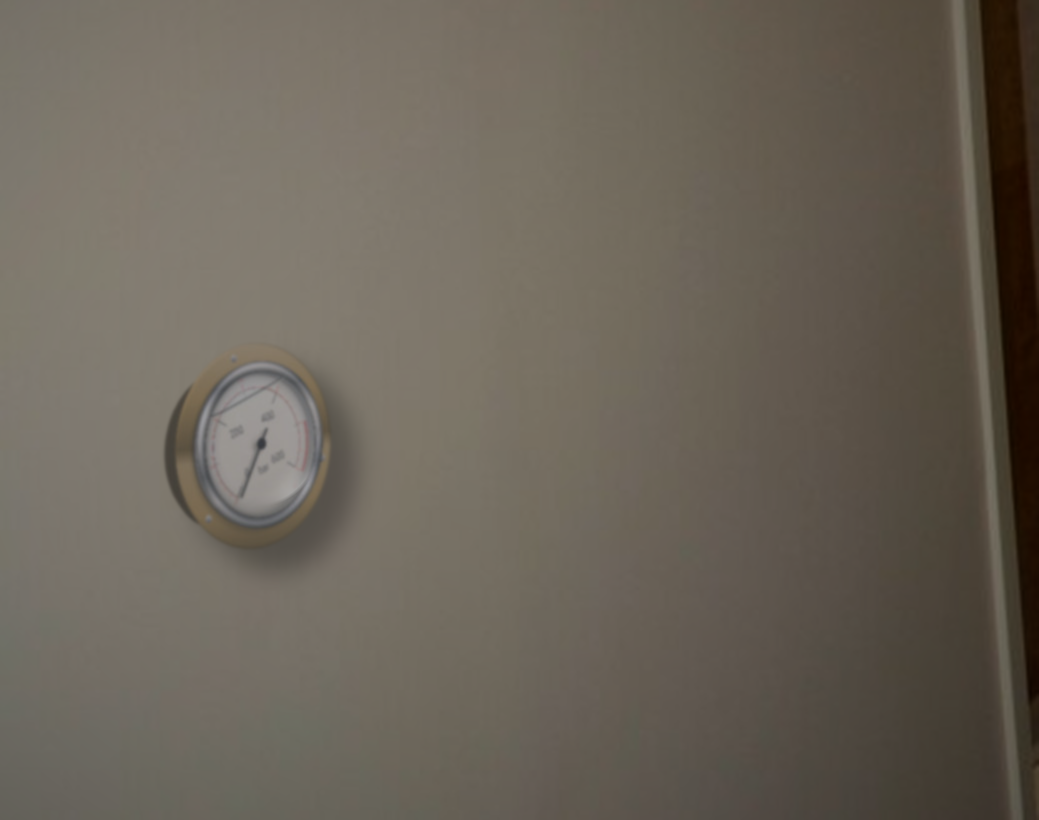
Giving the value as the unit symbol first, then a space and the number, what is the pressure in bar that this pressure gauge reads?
bar 0
